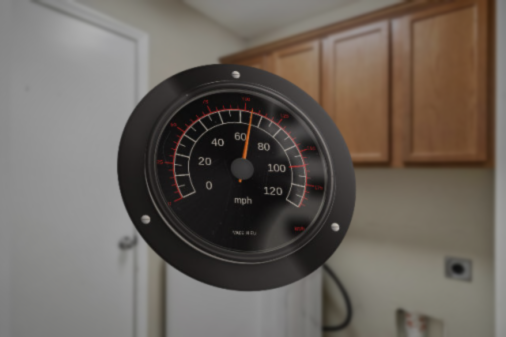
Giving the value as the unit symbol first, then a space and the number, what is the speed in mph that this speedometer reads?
mph 65
